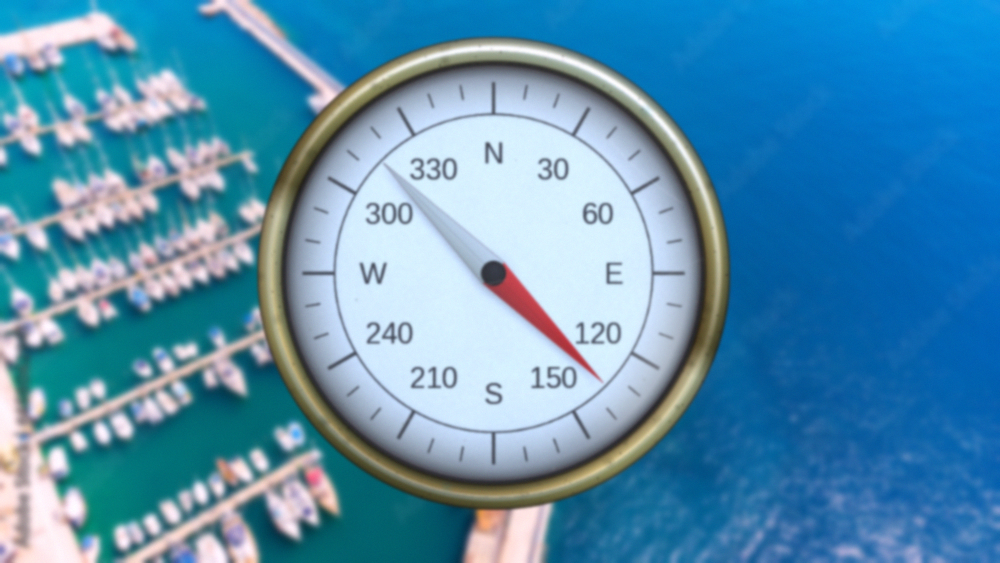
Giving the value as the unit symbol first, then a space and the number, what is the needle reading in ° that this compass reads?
° 135
